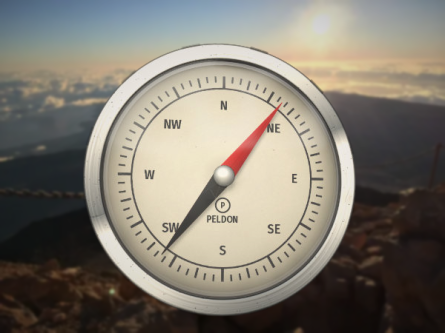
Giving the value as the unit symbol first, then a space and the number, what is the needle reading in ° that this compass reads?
° 37.5
